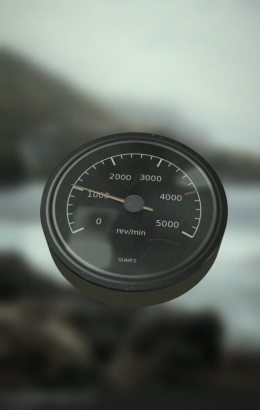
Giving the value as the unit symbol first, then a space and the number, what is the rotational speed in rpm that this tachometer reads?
rpm 1000
